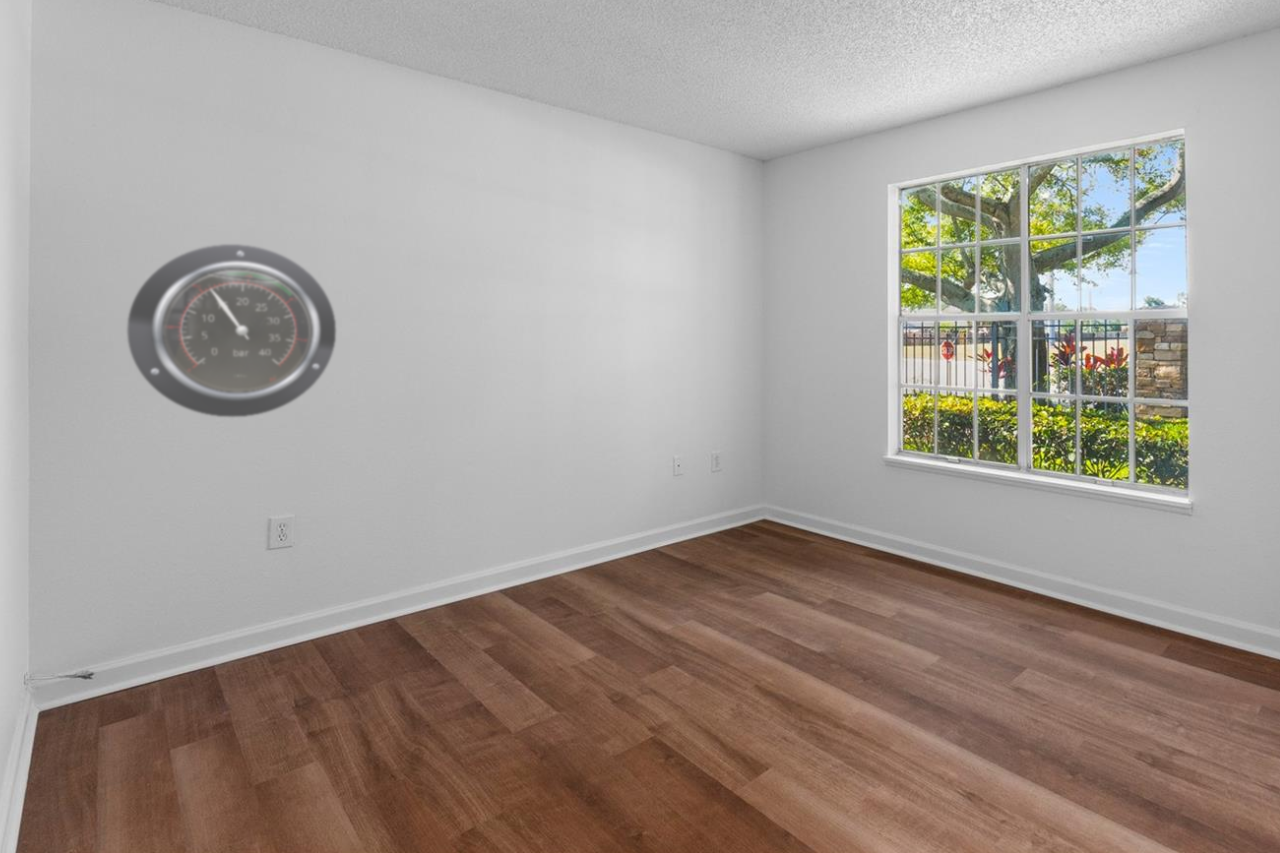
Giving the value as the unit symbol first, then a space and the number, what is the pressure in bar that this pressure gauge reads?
bar 15
